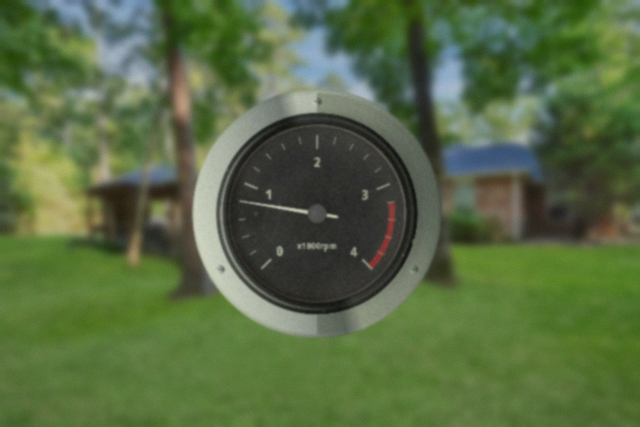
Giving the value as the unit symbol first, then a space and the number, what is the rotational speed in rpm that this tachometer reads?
rpm 800
